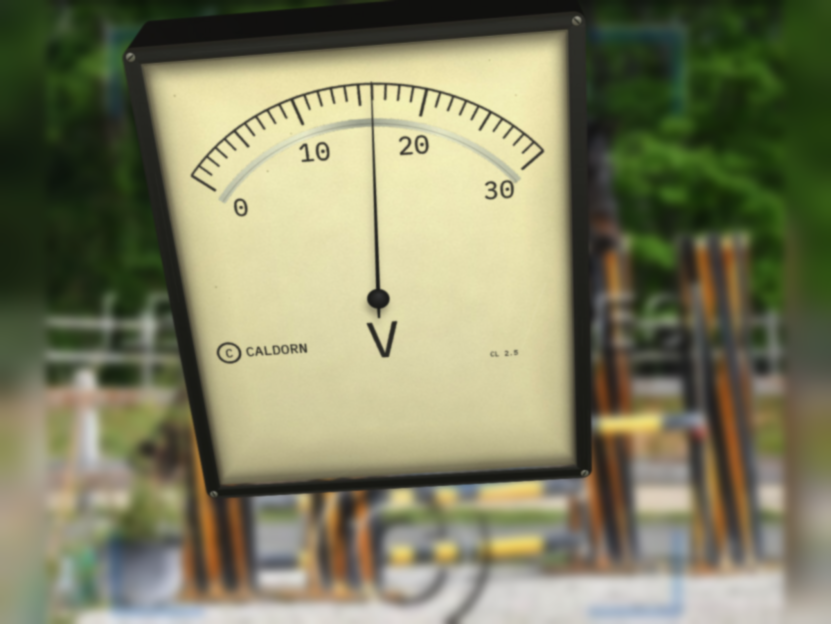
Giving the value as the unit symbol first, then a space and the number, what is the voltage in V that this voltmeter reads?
V 16
